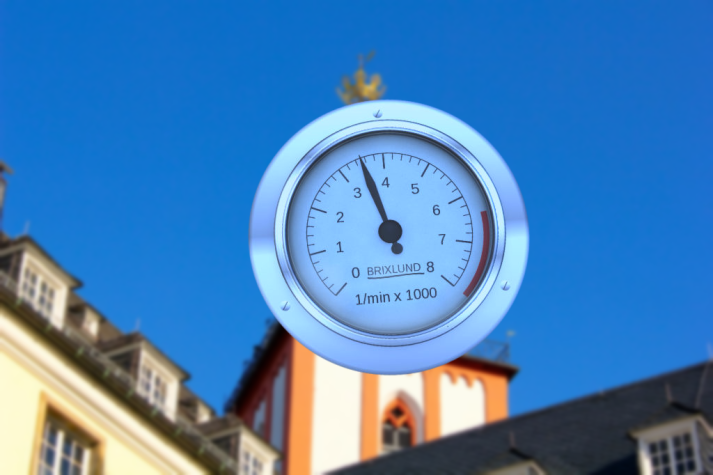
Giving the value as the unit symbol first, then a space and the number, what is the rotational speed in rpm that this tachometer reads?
rpm 3500
